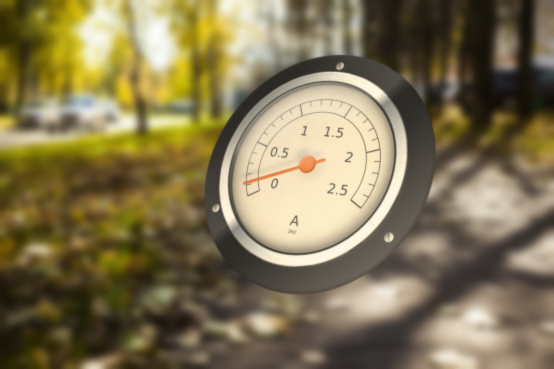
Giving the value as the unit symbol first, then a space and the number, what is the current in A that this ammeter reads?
A 0.1
